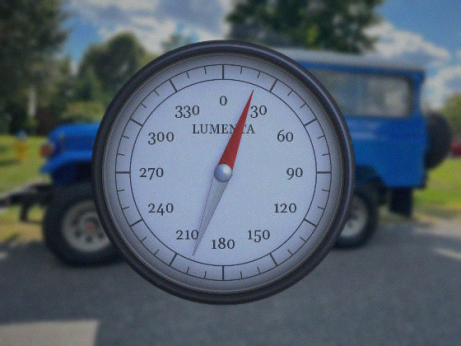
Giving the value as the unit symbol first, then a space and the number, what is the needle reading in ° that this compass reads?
° 20
